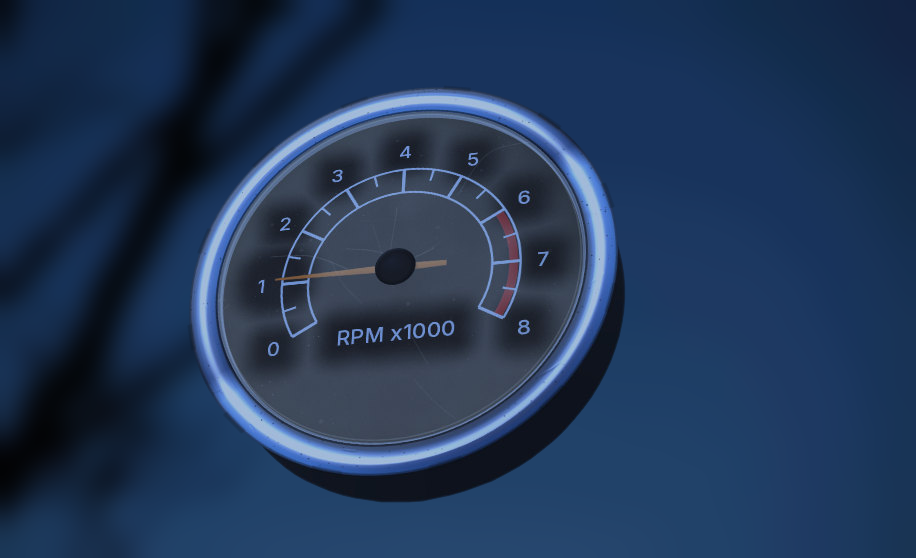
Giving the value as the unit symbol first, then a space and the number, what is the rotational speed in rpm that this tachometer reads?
rpm 1000
